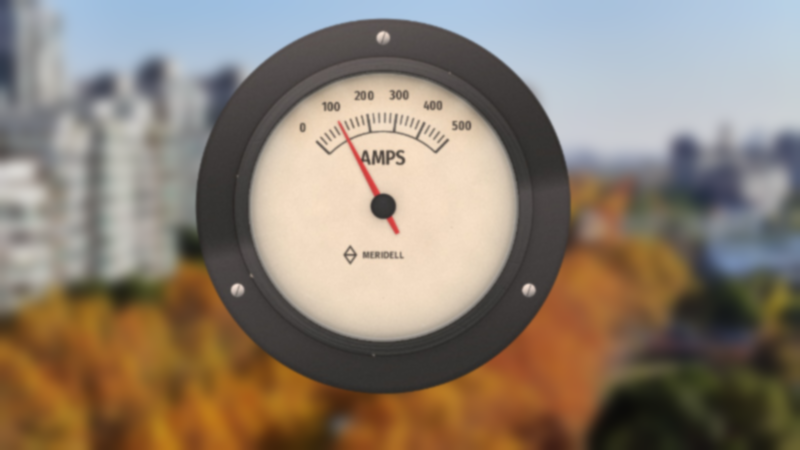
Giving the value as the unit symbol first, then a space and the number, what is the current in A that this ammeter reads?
A 100
